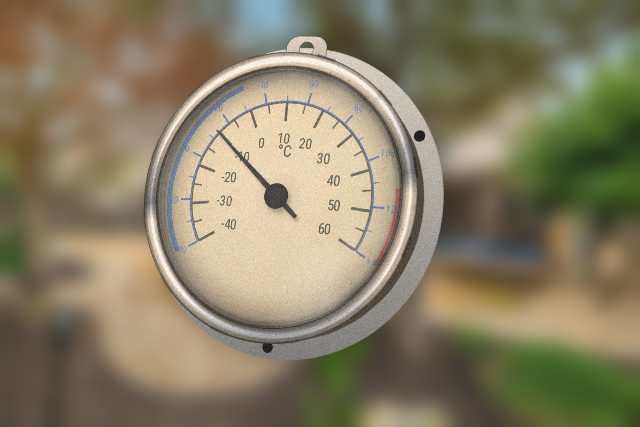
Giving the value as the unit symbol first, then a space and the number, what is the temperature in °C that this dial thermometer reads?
°C -10
